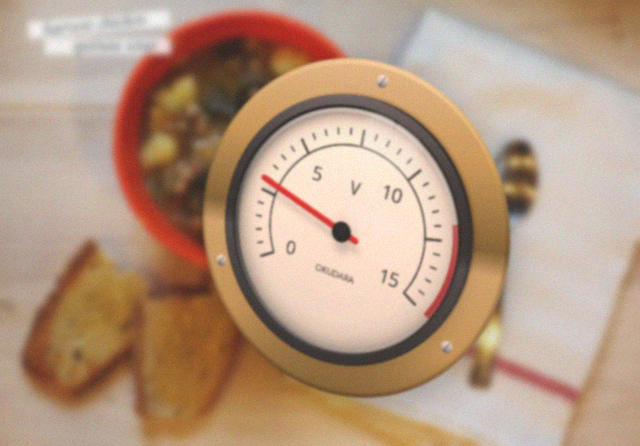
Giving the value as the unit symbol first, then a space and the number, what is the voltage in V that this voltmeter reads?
V 3
